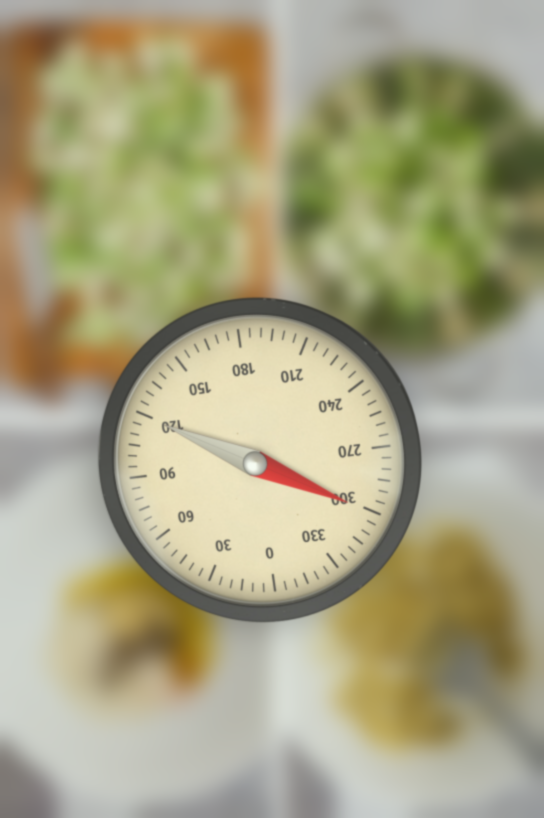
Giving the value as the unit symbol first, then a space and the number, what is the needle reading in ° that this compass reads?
° 300
